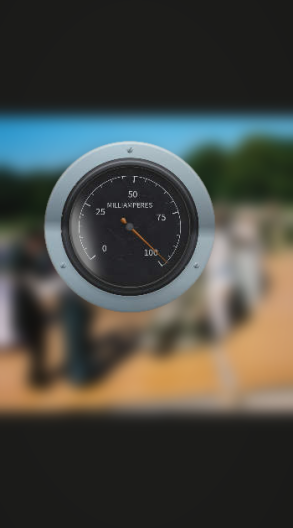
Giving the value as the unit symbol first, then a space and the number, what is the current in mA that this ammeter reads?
mA 97.5
